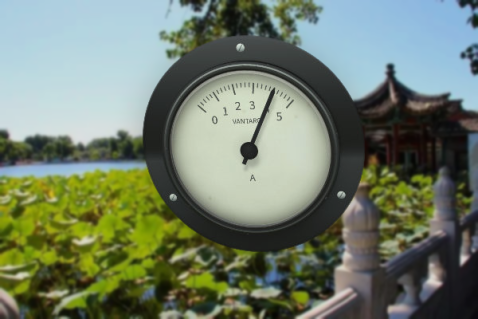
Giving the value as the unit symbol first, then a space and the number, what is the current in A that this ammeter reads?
A 4
